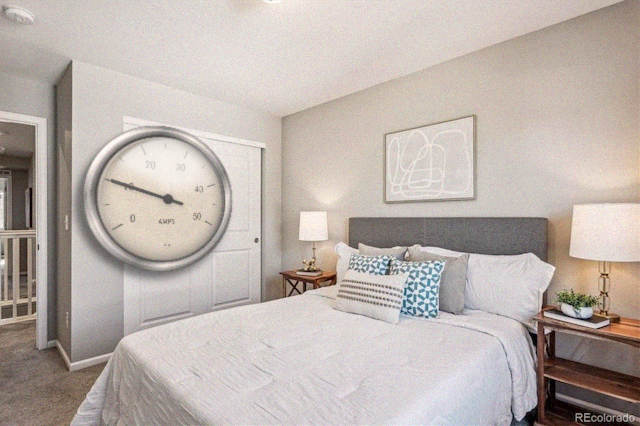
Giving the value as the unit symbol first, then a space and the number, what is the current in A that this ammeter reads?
A 10
